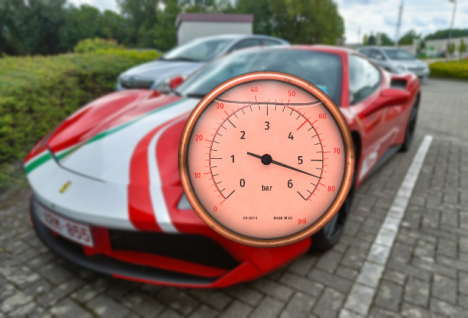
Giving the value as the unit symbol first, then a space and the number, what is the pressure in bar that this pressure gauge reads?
bar 5.4
